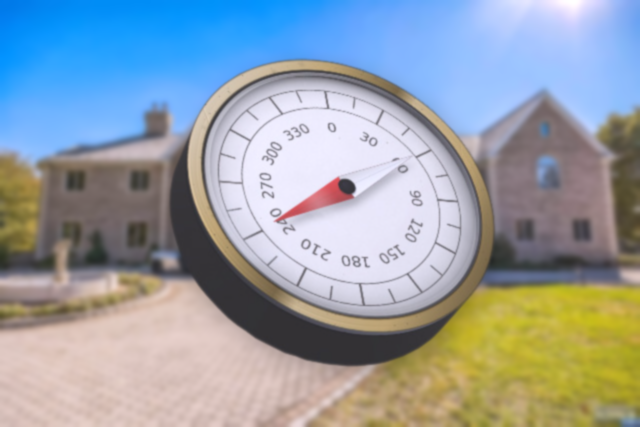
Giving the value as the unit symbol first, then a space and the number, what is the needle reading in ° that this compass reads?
° 240
